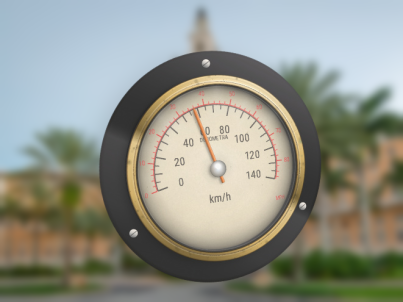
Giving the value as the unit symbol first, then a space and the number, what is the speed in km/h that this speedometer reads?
km/h 57.5
